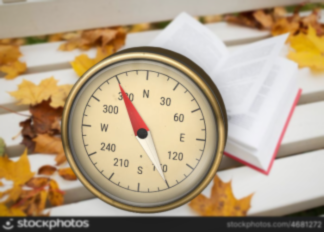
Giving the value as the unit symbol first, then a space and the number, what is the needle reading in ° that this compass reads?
° 330
